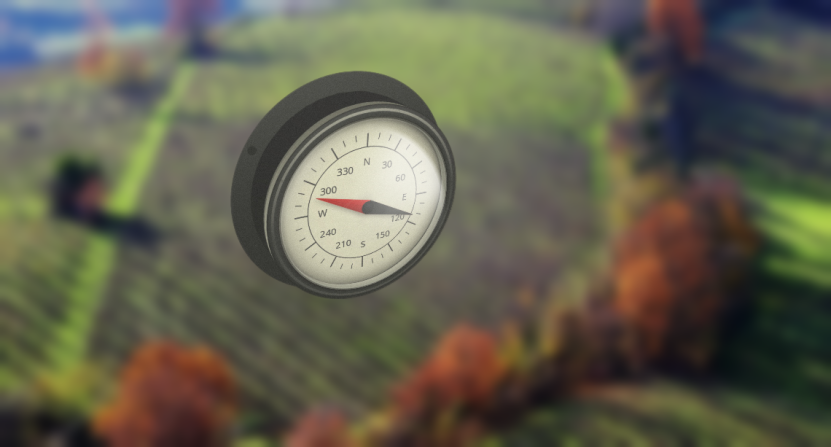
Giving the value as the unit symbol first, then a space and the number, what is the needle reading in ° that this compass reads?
° 290
